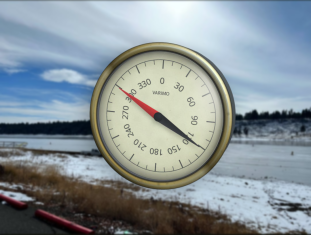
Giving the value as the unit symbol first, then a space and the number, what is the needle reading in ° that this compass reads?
° 300
